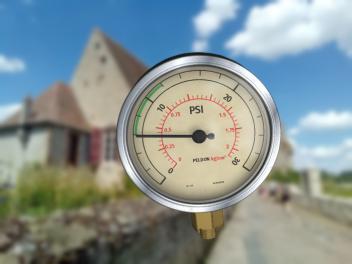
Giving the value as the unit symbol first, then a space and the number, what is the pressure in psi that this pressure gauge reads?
psi 6
